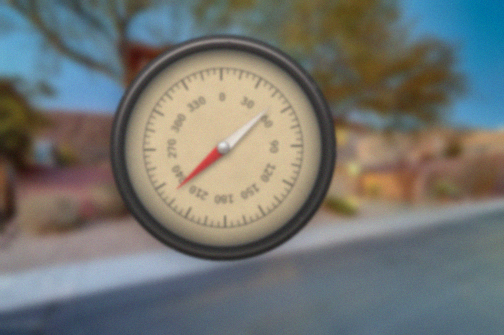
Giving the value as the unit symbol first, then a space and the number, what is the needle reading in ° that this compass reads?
° 230
